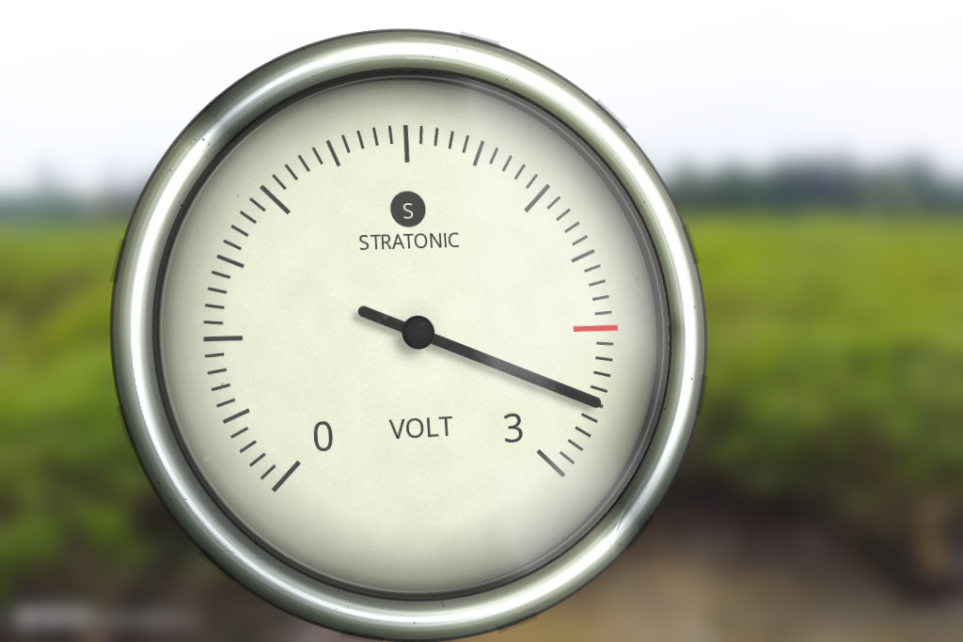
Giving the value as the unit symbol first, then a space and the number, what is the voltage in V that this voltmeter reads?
V 2.75
